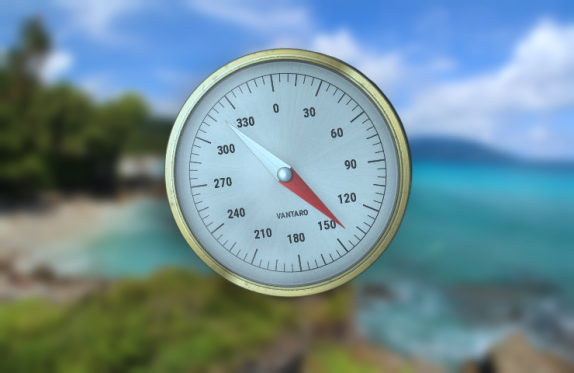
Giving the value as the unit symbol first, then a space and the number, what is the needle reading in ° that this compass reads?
° 140
